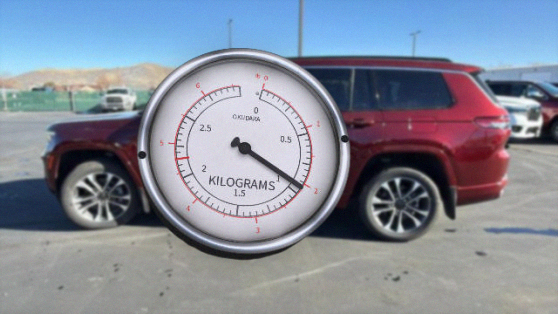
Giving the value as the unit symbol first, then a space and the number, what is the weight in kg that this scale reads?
kg 0.95
